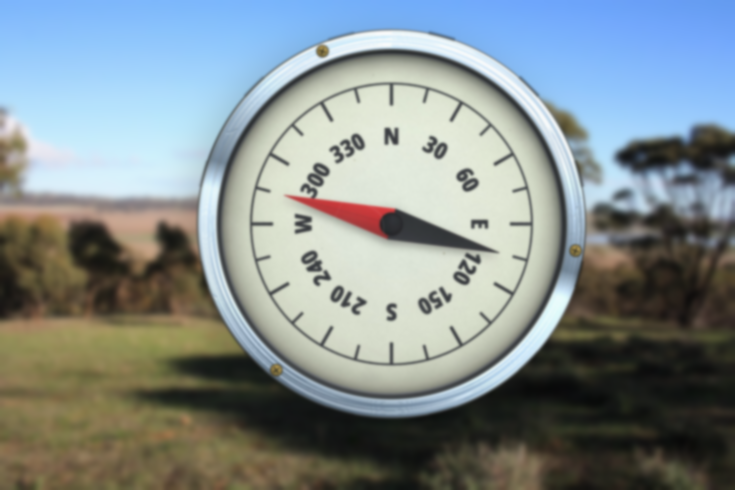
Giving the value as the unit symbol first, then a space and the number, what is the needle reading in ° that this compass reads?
° 285
